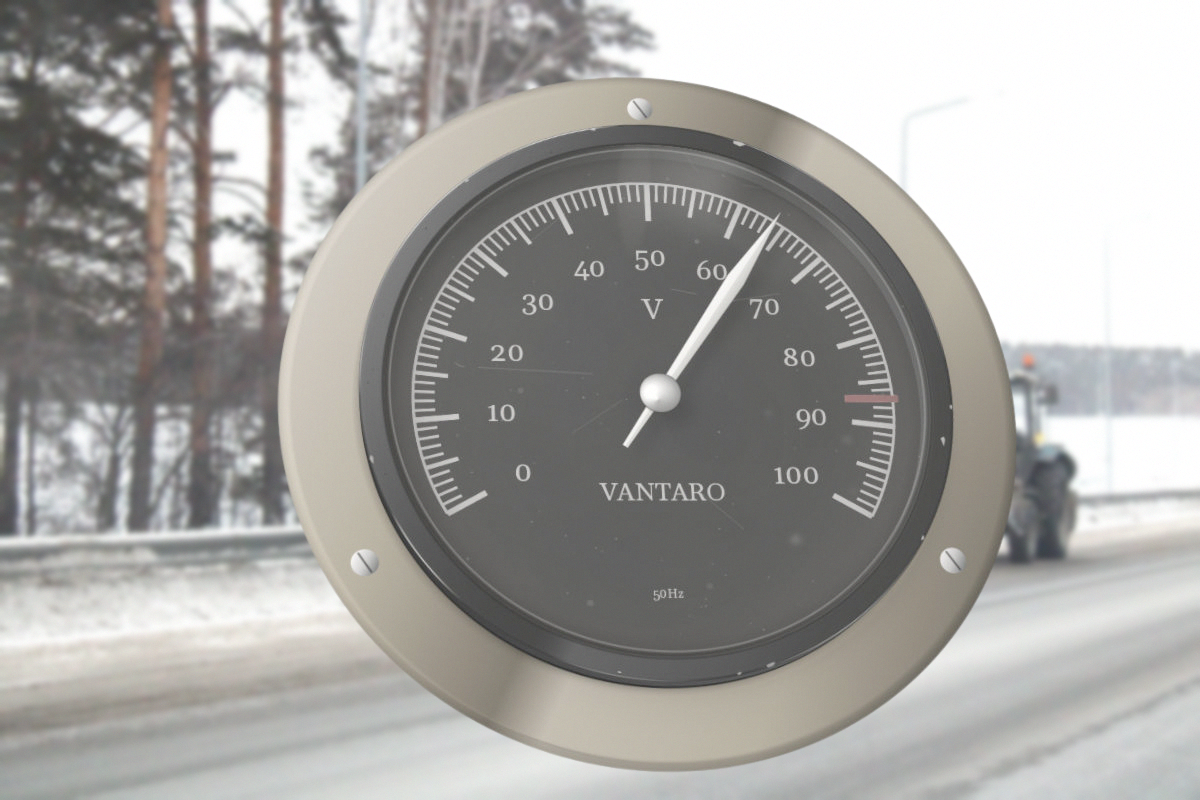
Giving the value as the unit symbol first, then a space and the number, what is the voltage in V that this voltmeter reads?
V 64
